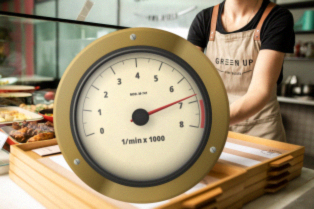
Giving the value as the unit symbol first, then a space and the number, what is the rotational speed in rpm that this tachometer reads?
rpm 6750
